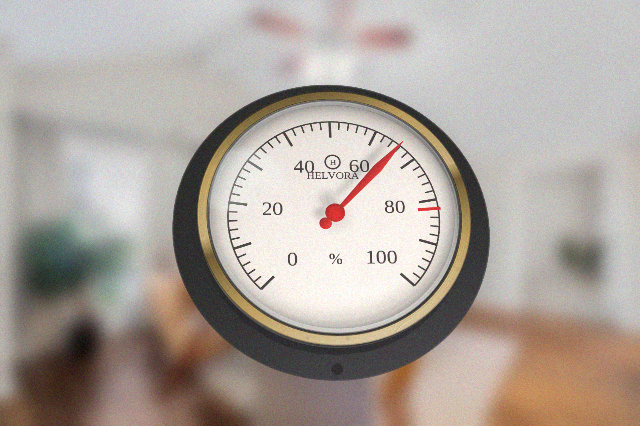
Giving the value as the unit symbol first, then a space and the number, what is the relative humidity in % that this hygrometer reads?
% 66
